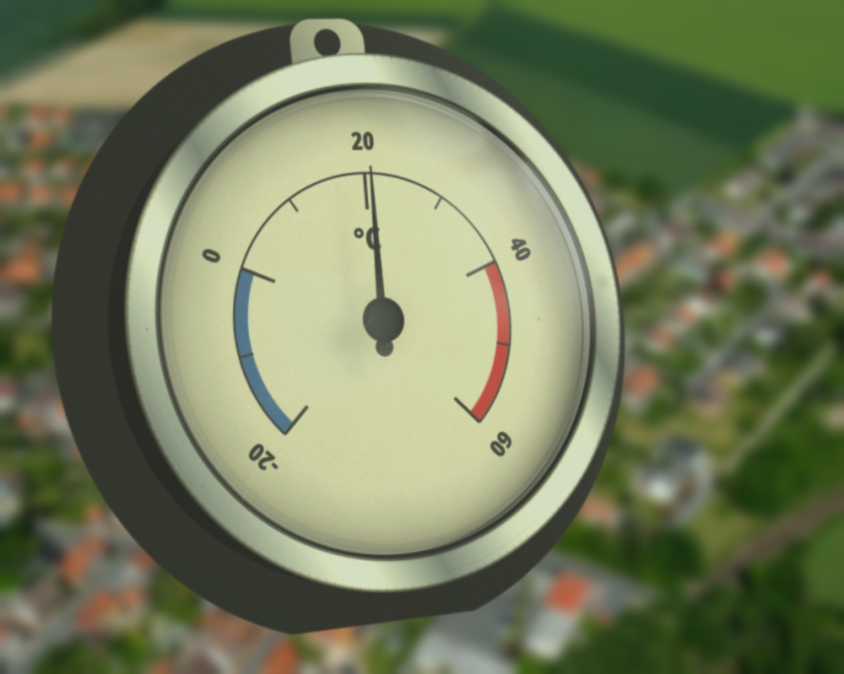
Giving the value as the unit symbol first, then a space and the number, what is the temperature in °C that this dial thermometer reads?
°C 20
